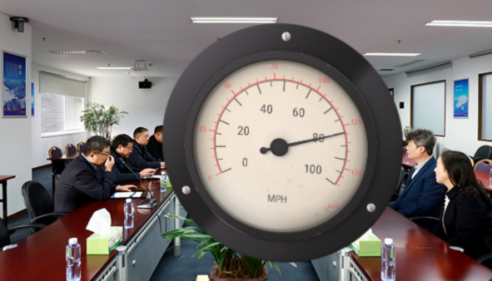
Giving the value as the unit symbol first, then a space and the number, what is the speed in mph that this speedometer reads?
mph 80
